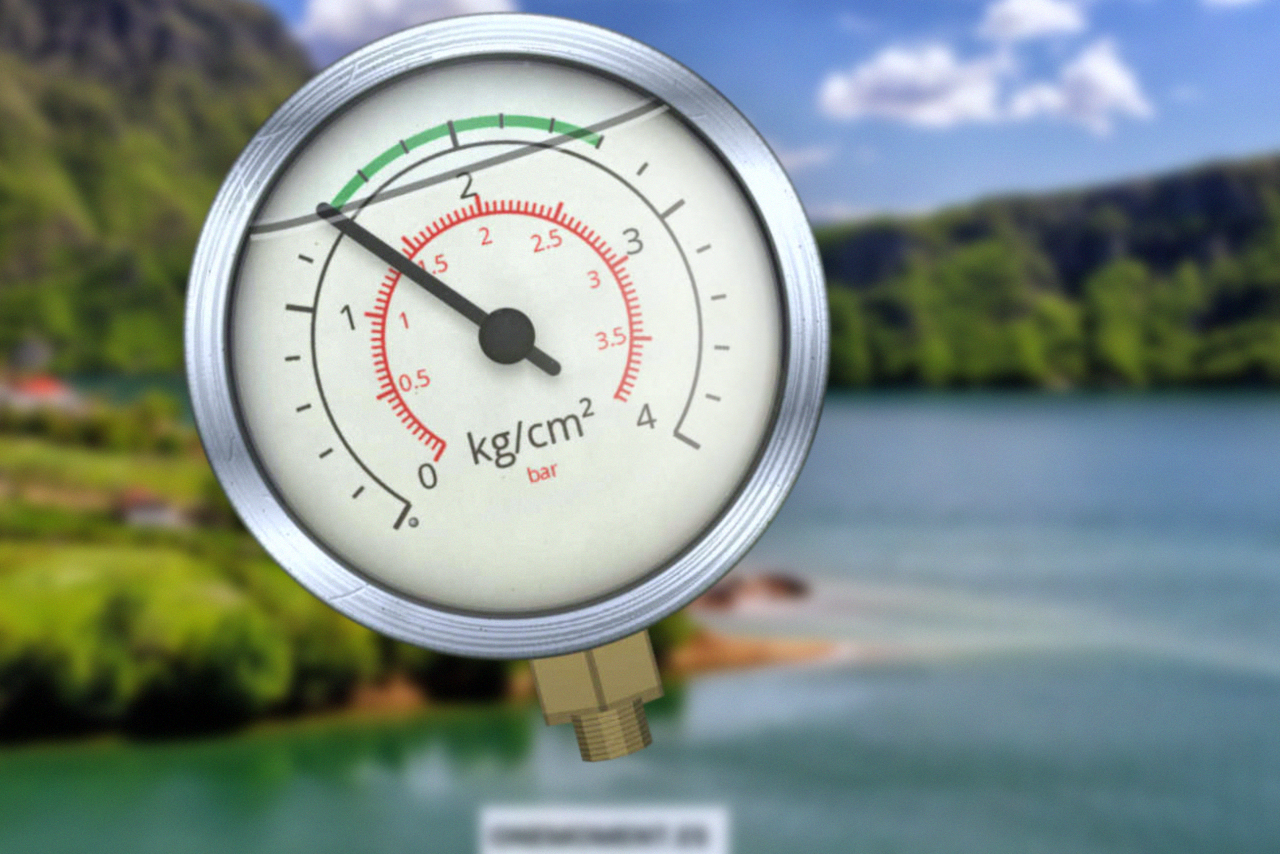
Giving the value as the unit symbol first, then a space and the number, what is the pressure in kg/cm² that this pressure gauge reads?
kg/cm² 1.4
